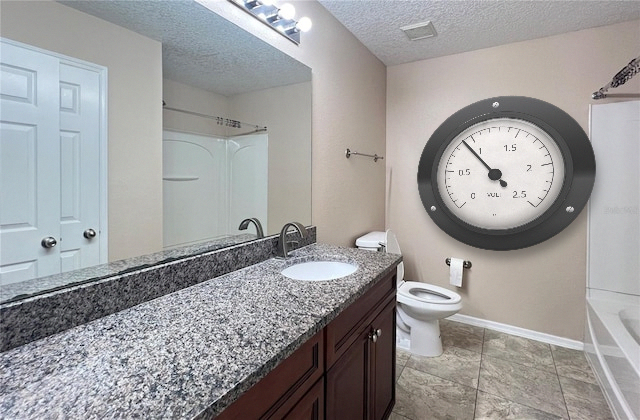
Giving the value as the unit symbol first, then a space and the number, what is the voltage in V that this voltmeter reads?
V 0.9
